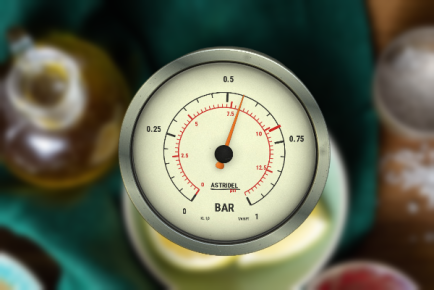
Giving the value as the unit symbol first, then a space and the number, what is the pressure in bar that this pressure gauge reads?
bar 0.55
